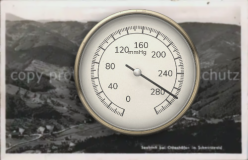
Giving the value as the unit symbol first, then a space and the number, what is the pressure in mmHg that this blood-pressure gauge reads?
mmHg 270
